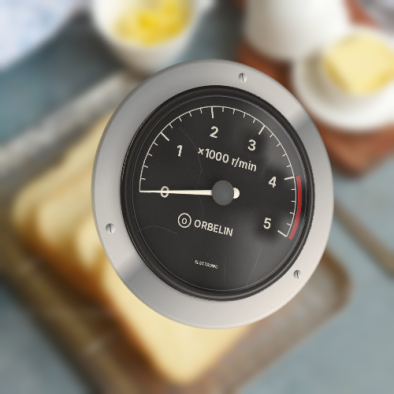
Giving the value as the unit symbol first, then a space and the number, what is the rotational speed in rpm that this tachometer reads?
rpm 0
